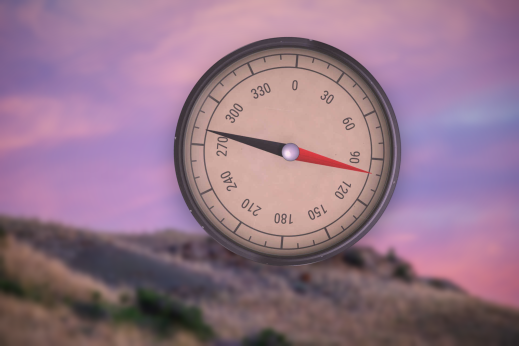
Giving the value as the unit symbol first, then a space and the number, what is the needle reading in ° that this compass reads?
° 100
